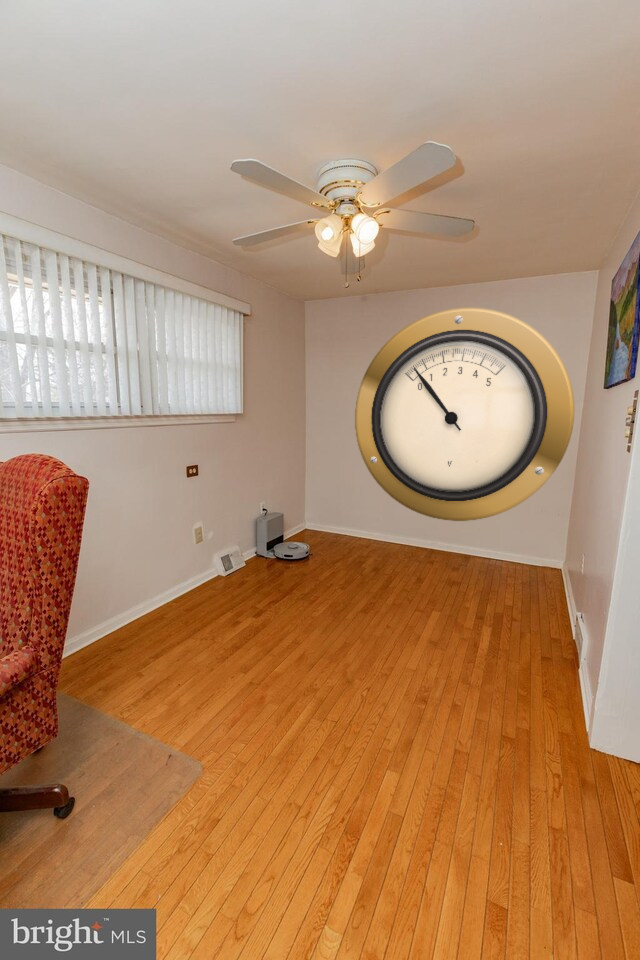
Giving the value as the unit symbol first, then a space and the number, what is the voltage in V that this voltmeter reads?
V 0.5
